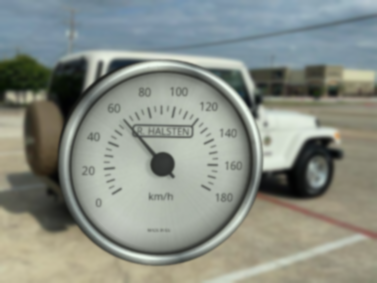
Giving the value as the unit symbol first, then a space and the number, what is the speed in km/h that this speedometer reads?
km/h 60
